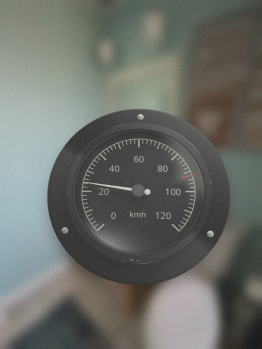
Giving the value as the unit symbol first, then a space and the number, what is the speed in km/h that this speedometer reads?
km/h 24
